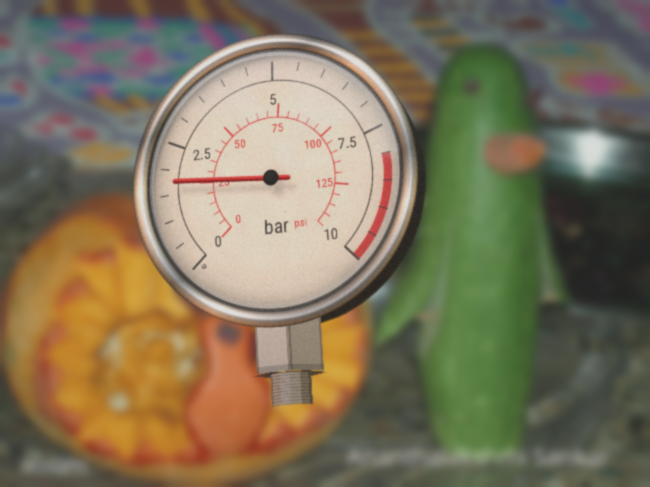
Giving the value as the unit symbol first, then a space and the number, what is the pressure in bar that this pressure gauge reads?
bar 1.75
